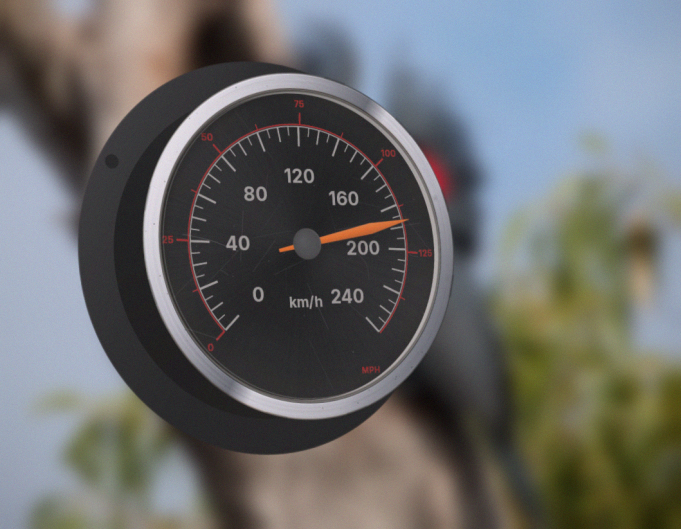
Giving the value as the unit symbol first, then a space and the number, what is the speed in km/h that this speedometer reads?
km/h 187.5
